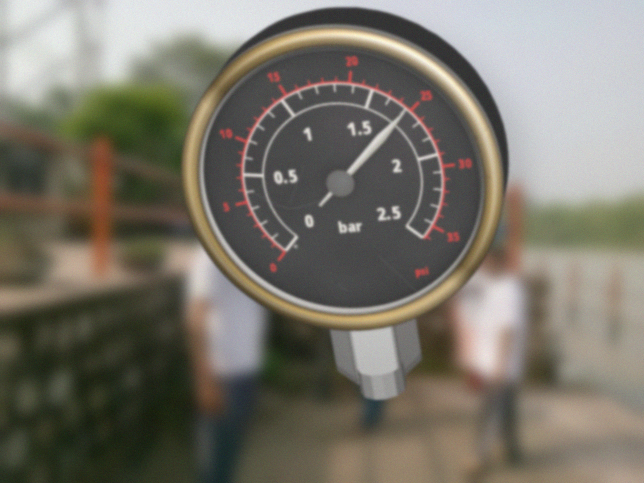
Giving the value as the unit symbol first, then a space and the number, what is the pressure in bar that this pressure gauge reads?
bar 1.7
